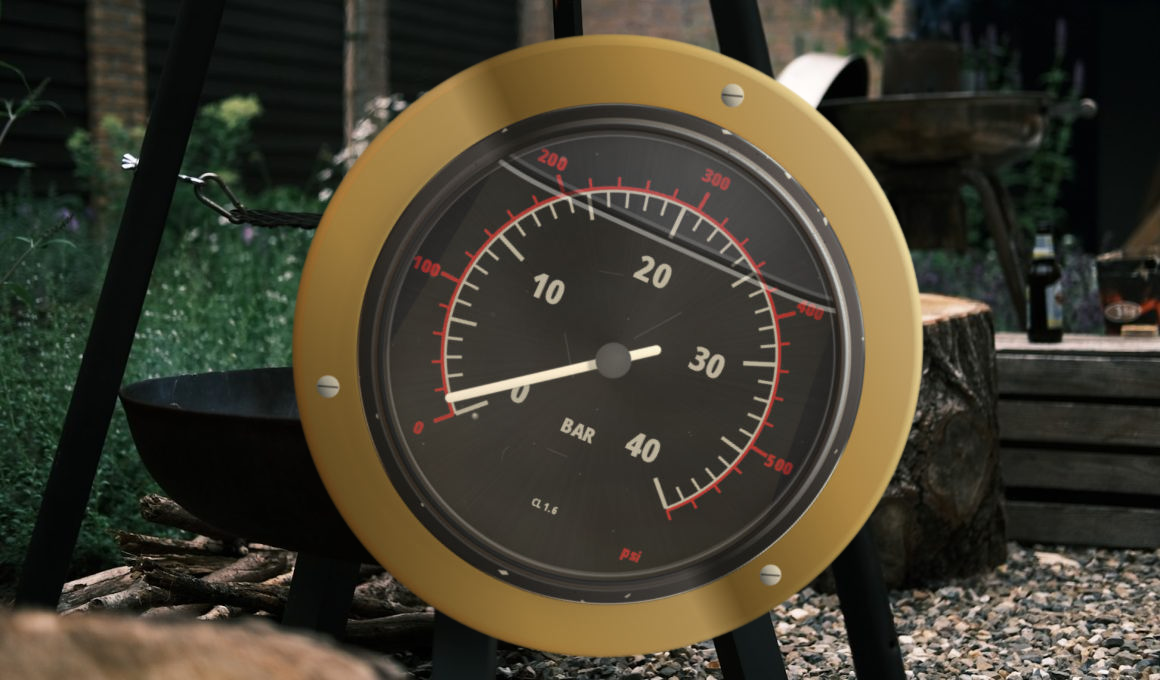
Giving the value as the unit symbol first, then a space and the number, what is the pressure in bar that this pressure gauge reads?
bar 1
